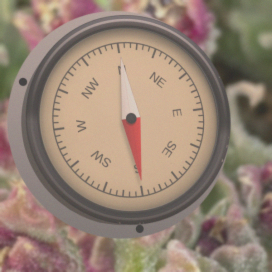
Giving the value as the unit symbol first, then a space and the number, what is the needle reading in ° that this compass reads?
° 180
